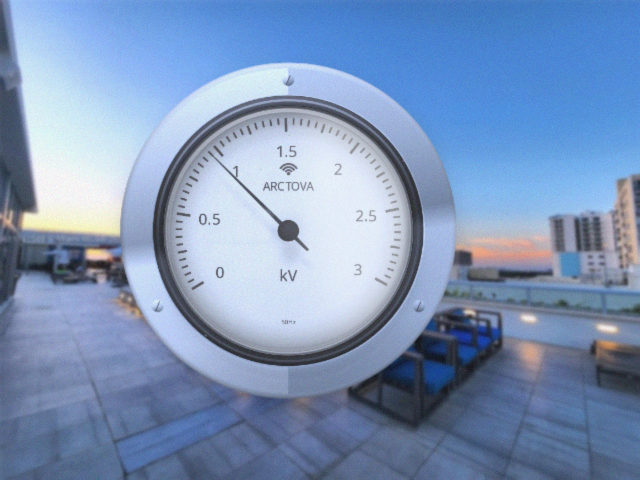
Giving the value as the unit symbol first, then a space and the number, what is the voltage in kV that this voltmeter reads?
kV 0.95
